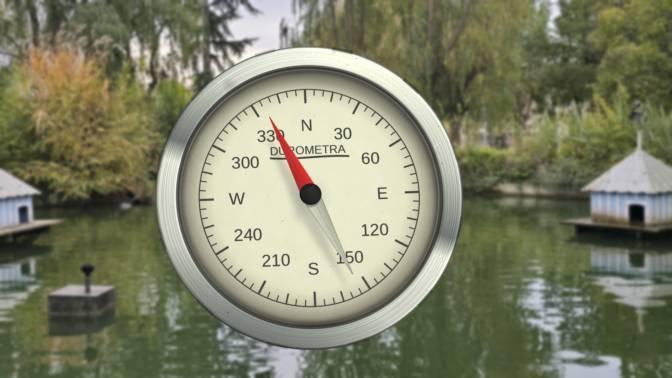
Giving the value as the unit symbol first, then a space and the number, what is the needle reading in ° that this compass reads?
° 335
